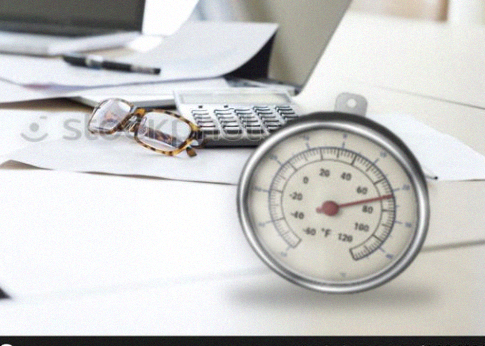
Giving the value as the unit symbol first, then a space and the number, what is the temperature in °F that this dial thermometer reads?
°F 70
